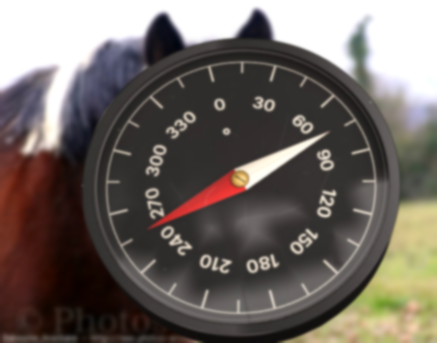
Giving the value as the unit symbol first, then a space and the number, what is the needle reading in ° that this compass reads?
° 255
